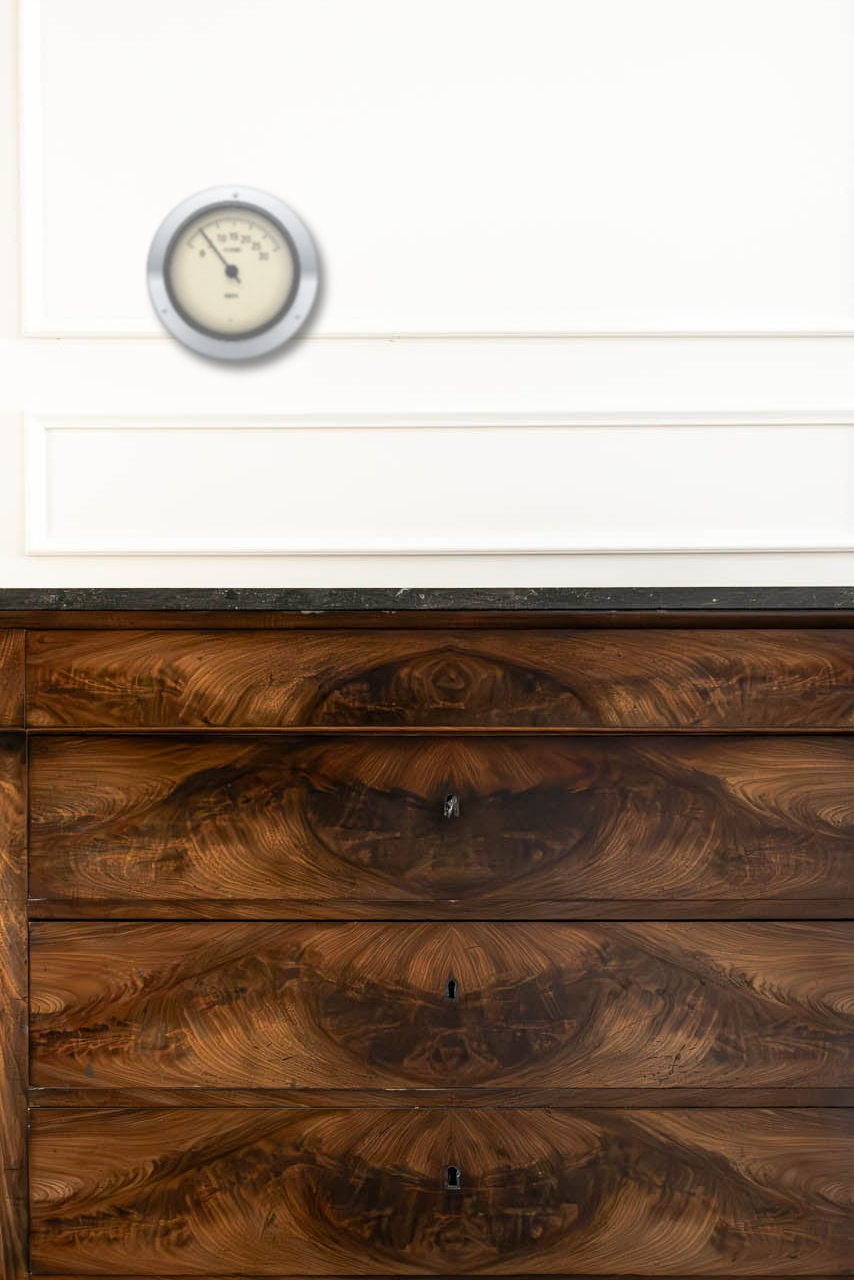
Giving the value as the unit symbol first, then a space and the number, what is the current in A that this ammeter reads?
A 5
